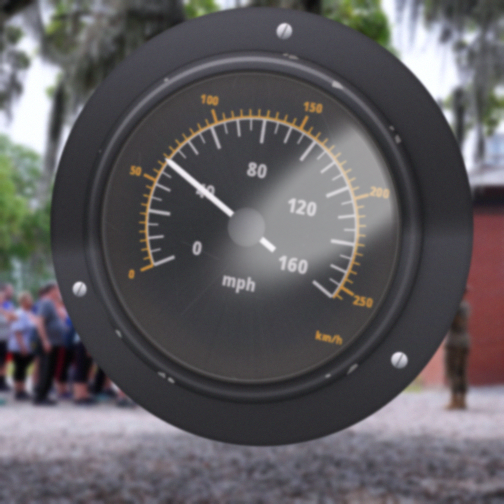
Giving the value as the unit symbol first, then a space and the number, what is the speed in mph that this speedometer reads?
mph 40
